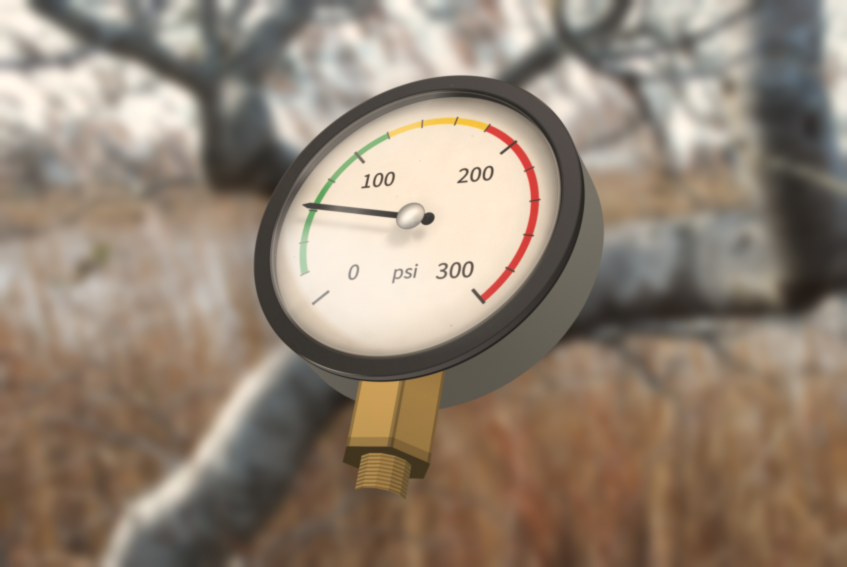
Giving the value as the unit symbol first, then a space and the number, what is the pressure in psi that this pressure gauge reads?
psi 60
